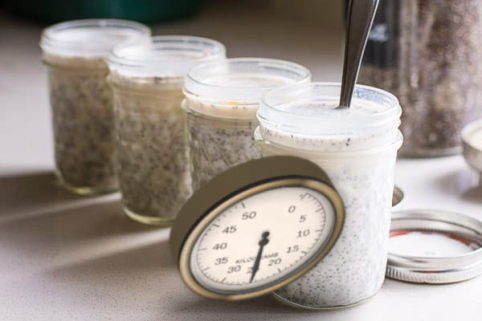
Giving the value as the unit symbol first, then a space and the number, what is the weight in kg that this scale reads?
kg 25
